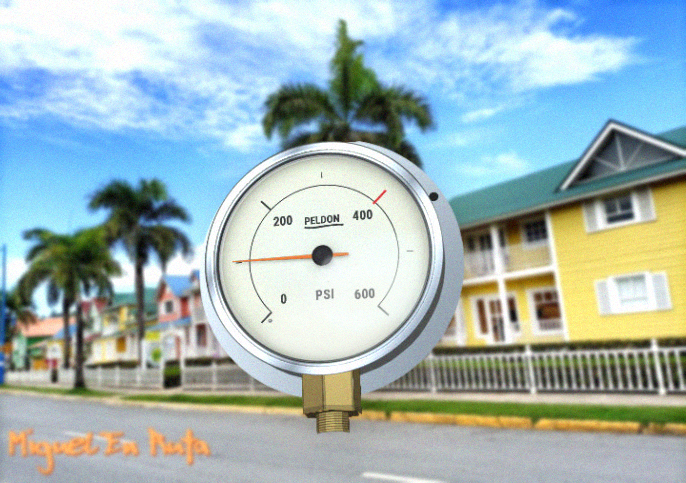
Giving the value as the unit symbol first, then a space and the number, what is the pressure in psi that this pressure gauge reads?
psi 100
